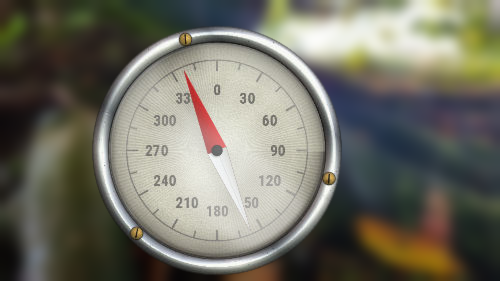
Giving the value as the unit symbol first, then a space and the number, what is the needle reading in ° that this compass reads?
° 337.5
